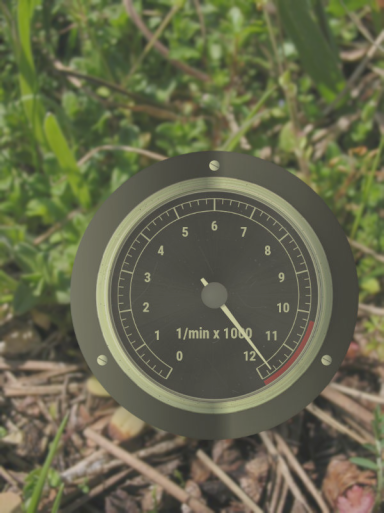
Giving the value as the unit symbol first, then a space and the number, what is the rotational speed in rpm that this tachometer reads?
rpm 11700
